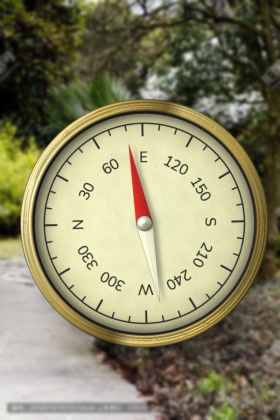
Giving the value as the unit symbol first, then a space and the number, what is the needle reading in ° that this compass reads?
° 80
